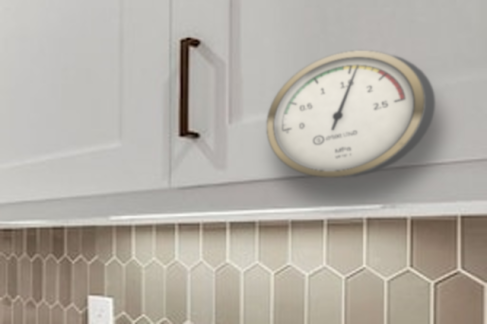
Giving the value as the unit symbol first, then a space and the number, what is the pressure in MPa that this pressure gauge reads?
MPa 1.6
